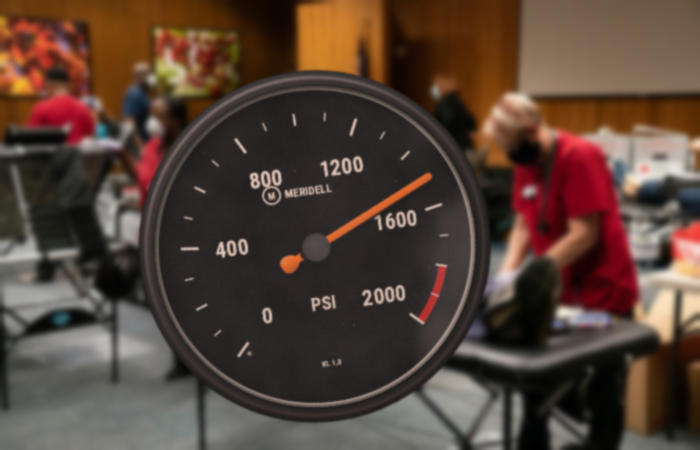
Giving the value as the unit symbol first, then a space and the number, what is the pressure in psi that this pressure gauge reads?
psi 1500
